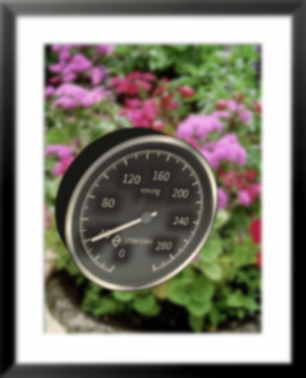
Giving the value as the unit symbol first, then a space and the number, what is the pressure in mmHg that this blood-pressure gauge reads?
mmHg 40
